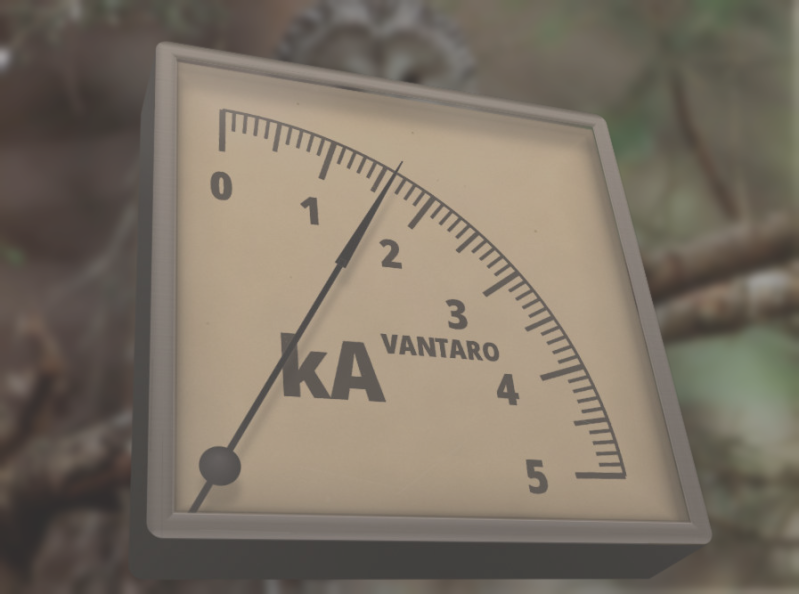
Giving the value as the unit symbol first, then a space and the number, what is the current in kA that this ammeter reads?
kA 1.6
